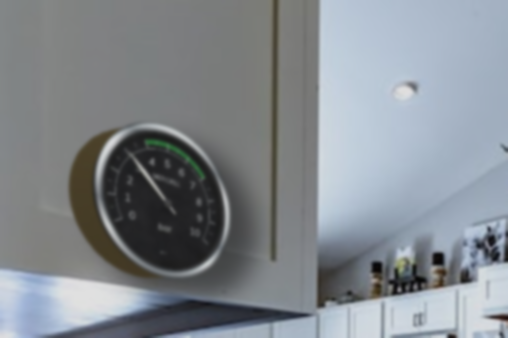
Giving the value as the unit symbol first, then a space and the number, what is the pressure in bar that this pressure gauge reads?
bar 3
